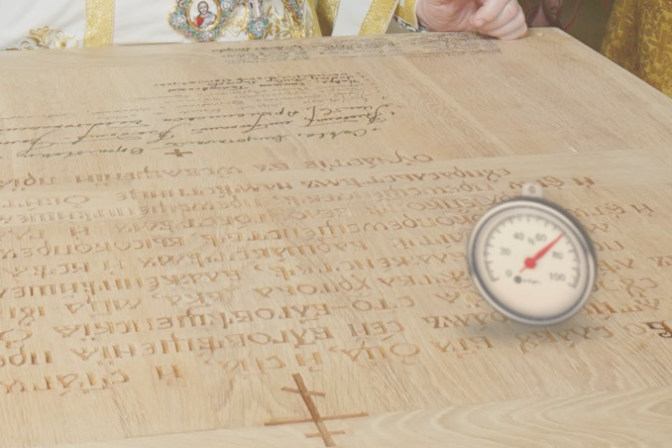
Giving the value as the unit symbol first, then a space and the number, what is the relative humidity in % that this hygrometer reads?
% 70
